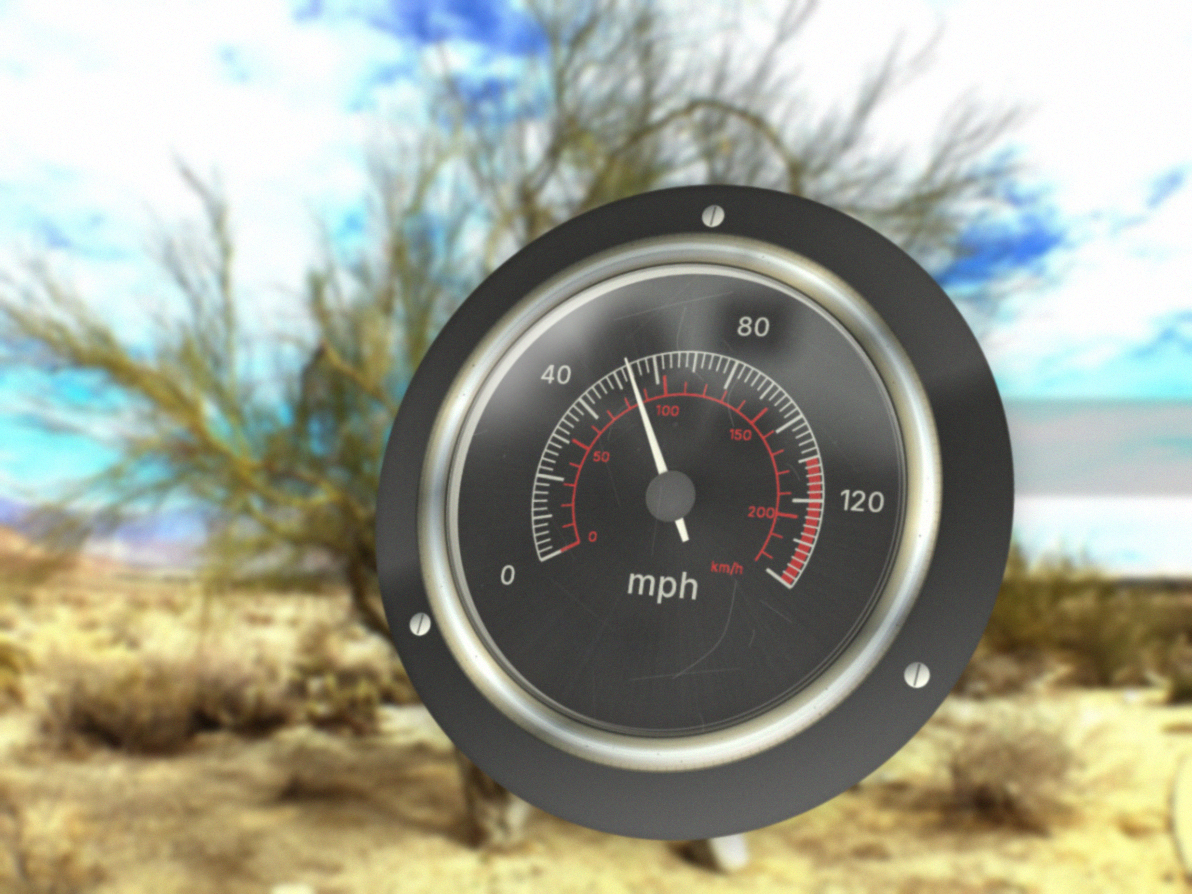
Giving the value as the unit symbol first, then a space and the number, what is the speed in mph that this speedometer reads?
mph 54
